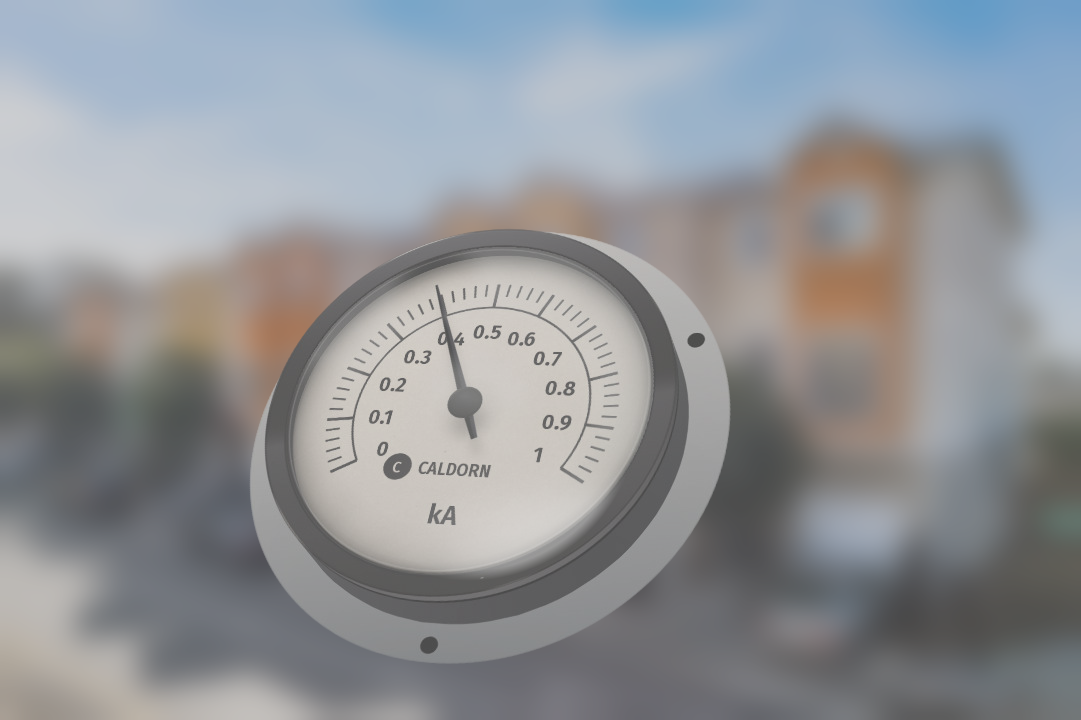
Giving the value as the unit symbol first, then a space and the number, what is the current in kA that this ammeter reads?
kA 0.4
